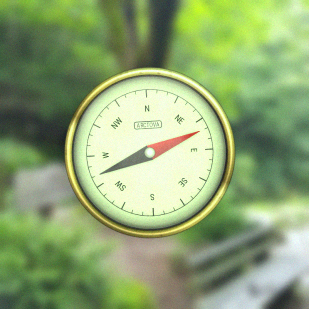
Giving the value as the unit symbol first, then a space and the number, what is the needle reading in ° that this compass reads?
° 70
